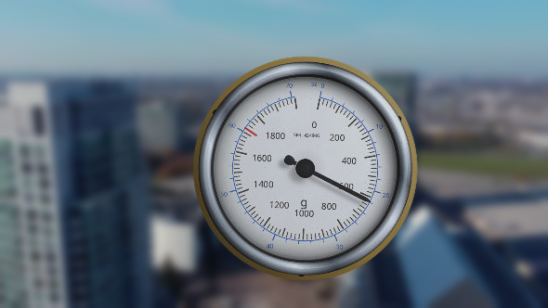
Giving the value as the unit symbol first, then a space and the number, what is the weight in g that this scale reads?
g 620
